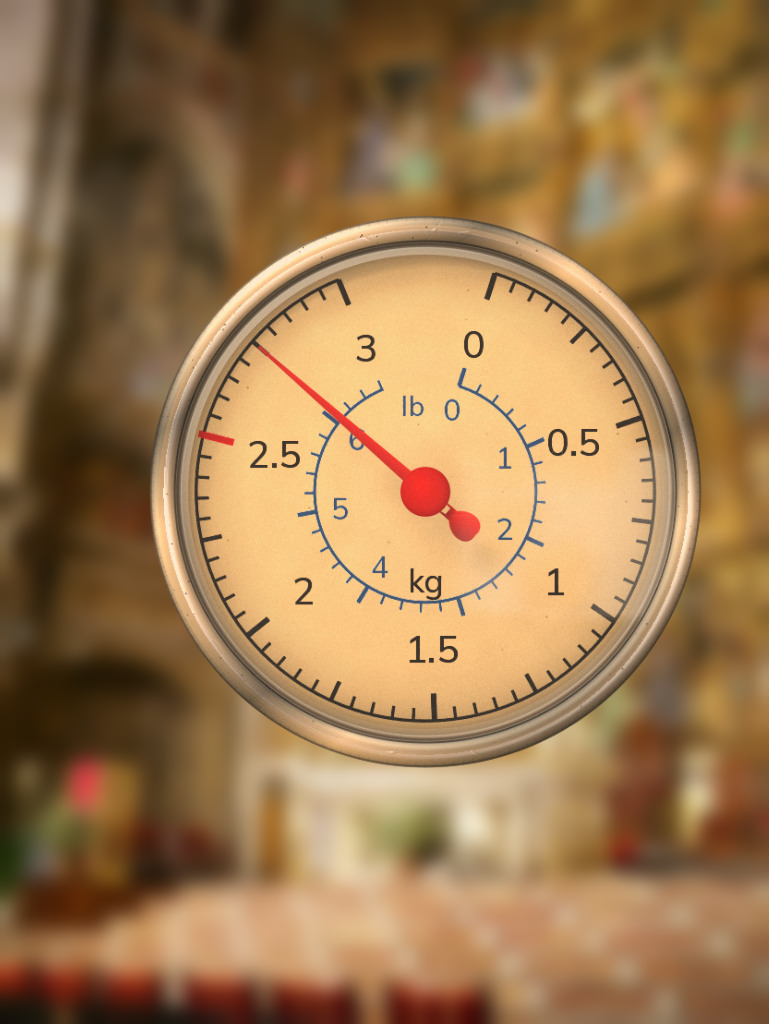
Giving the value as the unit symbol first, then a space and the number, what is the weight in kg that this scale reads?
kg 2.75
